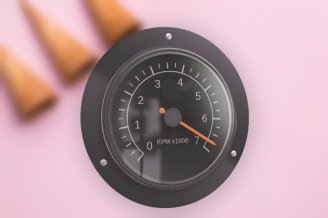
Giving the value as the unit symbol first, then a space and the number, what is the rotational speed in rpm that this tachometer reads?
rpm 6750
